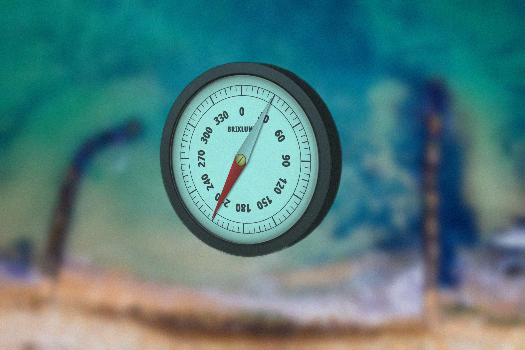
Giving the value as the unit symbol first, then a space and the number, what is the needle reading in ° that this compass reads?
° 210
